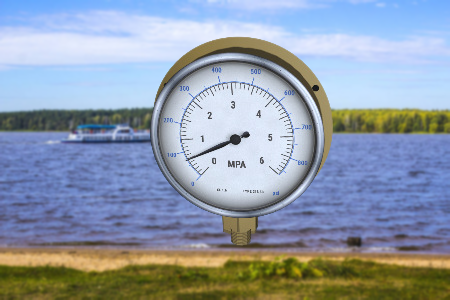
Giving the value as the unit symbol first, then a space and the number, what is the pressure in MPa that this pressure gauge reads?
MPa 0.5
